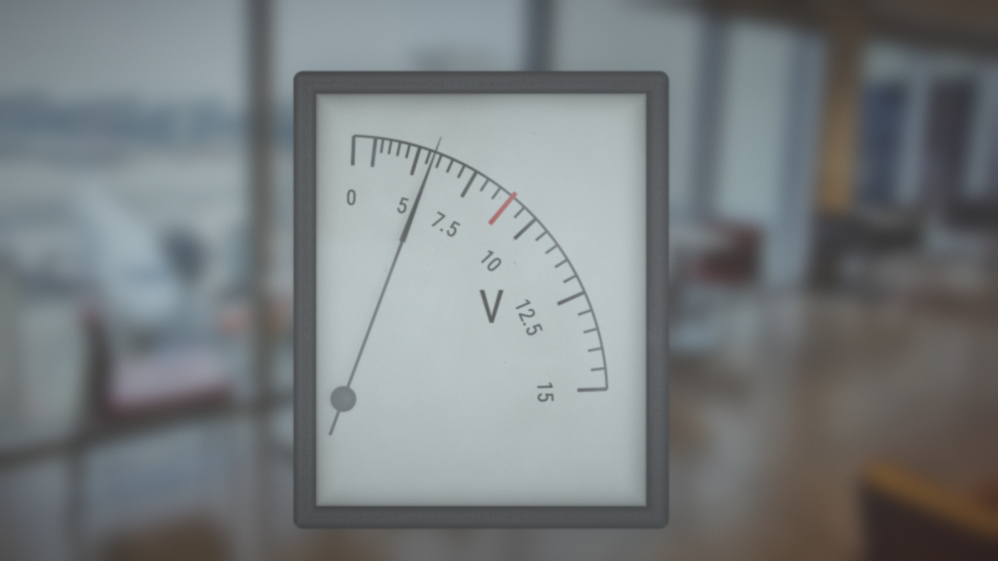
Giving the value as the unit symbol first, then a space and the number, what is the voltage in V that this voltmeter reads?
V 5.75
